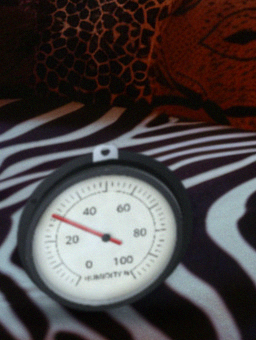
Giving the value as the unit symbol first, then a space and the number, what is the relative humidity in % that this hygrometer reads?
% 30
